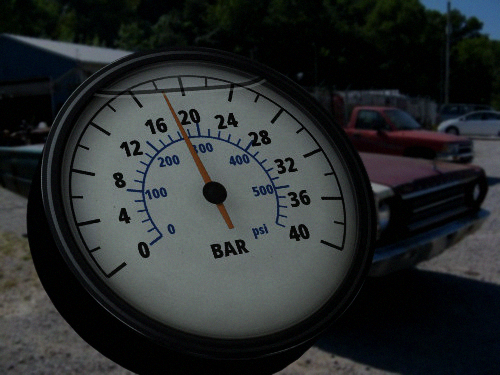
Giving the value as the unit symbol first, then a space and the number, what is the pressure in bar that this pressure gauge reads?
bar 18
